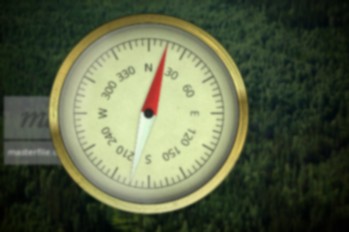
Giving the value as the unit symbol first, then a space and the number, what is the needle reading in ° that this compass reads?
° 15
